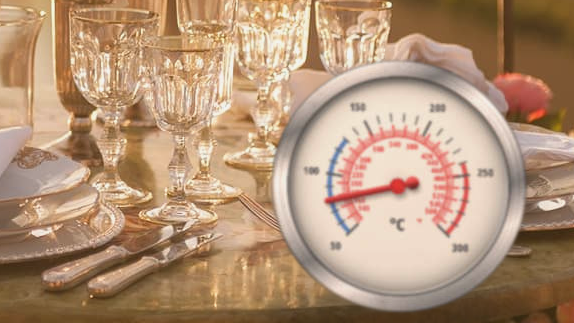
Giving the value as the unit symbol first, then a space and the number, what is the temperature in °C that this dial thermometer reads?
°C 80
